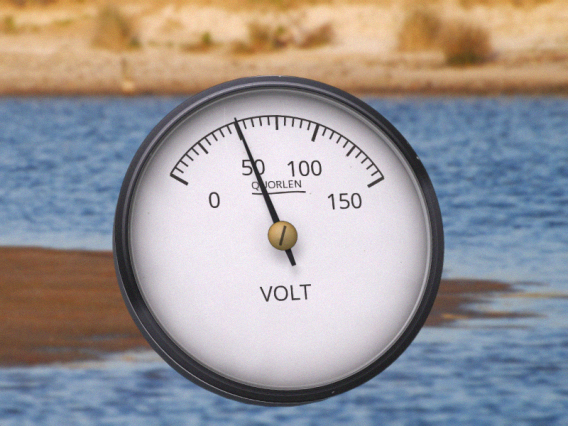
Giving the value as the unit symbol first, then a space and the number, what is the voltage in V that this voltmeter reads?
V 50
